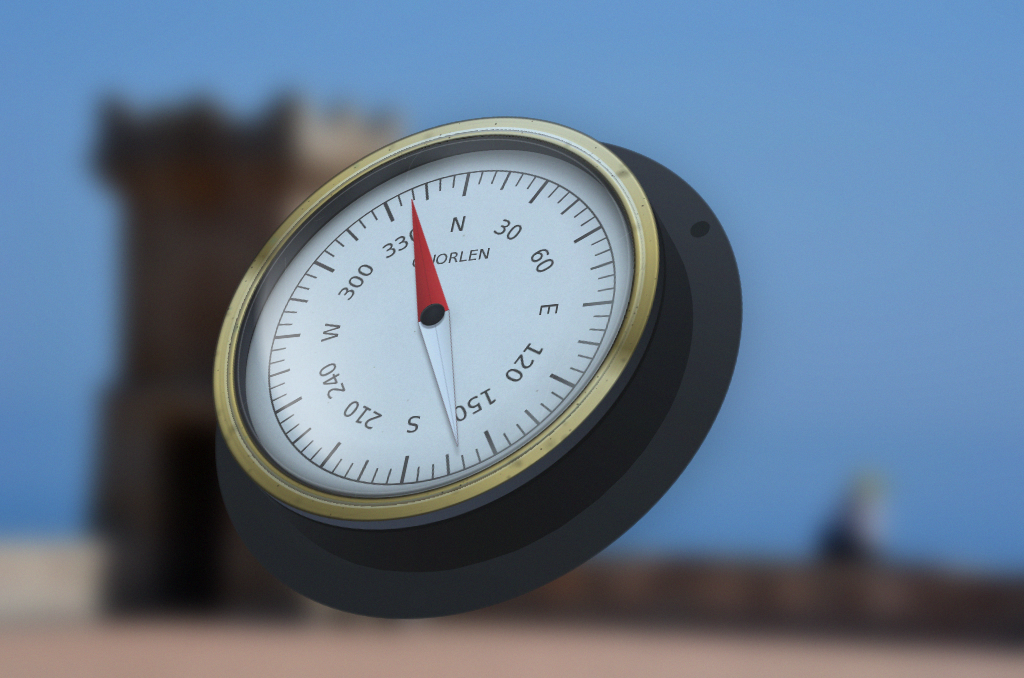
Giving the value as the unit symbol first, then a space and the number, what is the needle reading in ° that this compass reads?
° 340
